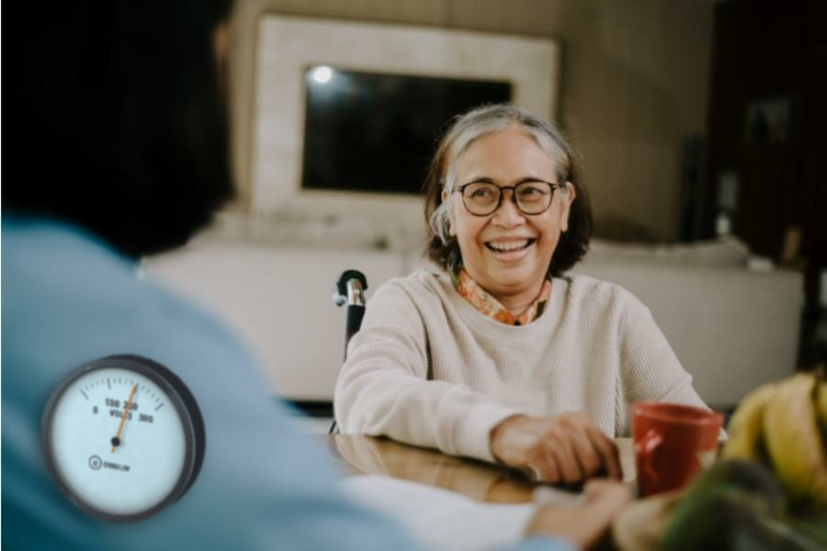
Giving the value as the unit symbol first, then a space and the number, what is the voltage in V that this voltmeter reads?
V 200
